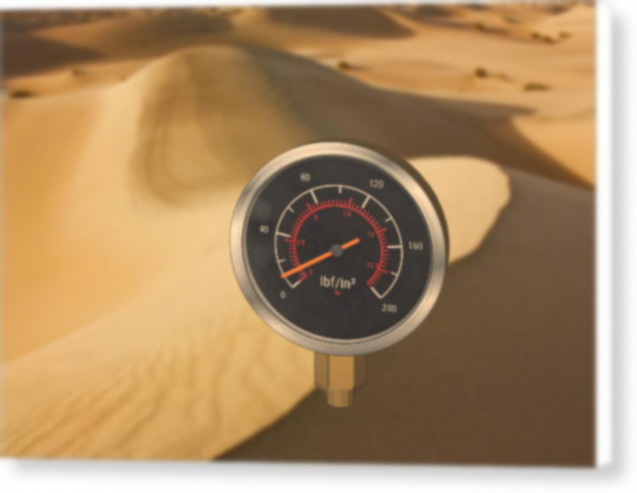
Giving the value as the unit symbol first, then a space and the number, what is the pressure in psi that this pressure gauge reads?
psi 10
